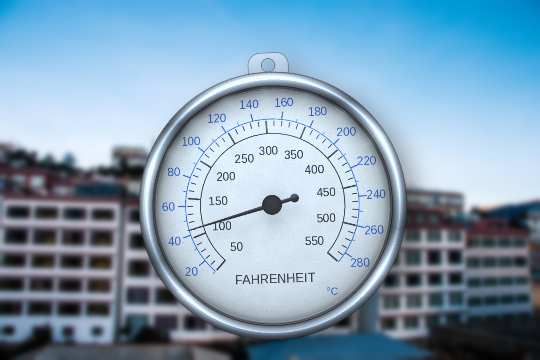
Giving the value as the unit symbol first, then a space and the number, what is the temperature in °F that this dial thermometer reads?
°F 110
